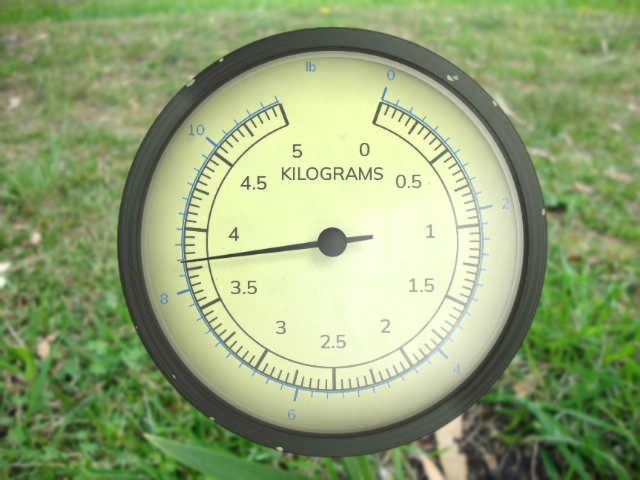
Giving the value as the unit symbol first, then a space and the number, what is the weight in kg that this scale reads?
kg 3.8
